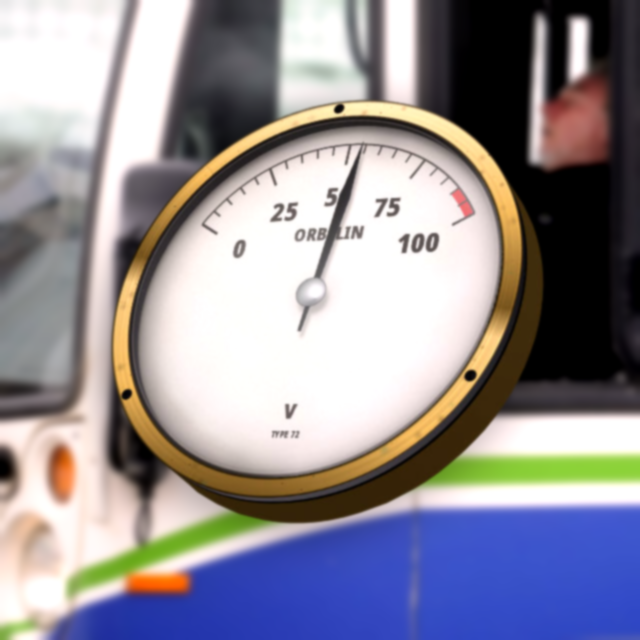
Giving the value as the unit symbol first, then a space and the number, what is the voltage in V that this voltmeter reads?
V 55
